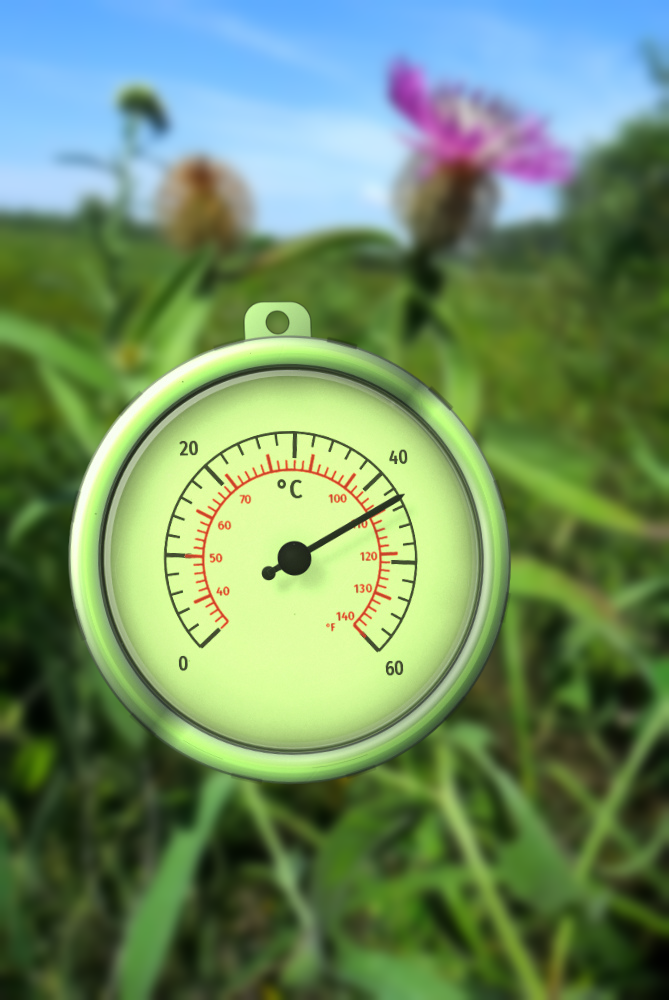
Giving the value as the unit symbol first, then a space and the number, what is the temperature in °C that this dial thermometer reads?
°C 43
